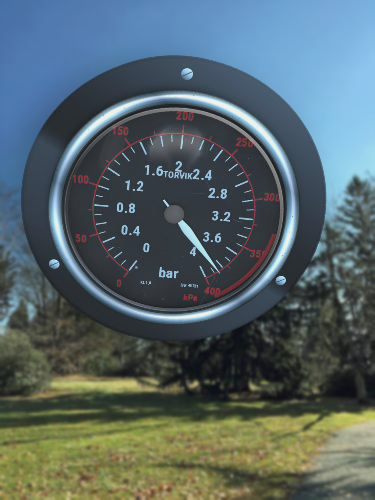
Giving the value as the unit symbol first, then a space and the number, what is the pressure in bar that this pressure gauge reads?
bar 3.85
